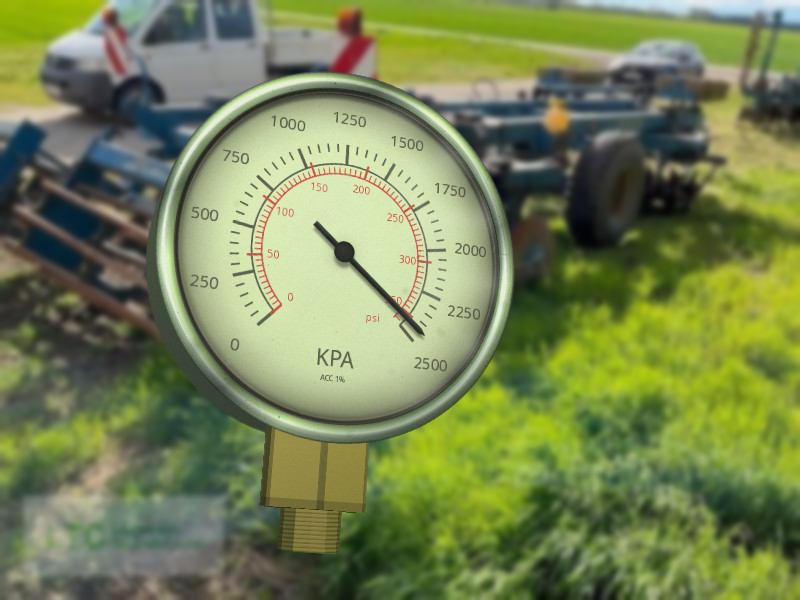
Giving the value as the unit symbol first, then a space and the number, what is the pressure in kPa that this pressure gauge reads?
kPa 2450
